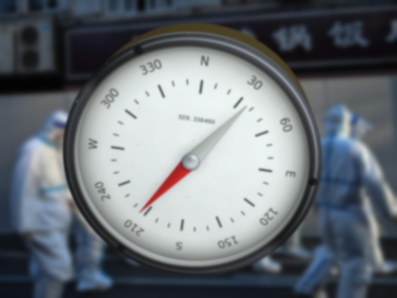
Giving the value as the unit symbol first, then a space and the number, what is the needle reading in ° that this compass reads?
° 215
